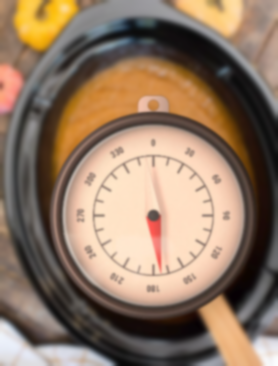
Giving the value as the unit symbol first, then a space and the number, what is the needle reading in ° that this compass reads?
° 172.5
